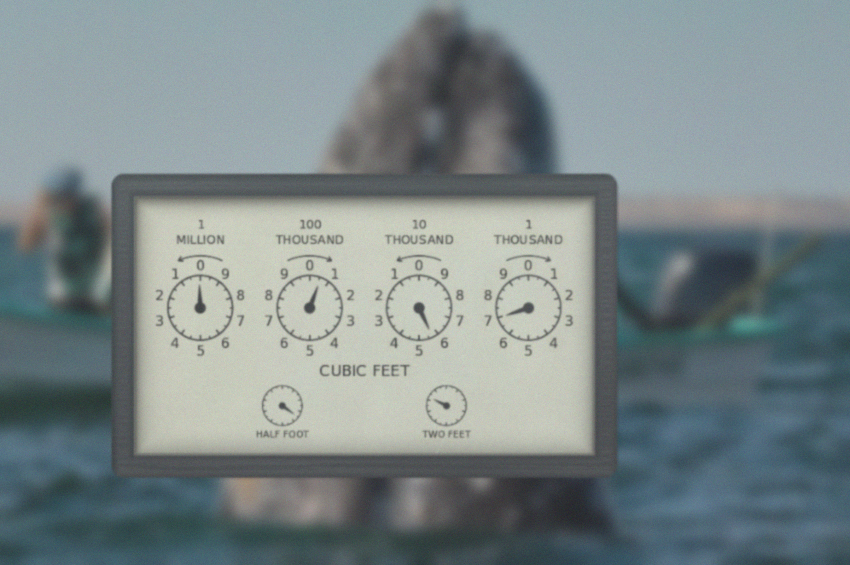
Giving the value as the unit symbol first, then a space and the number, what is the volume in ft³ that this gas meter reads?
ft³ 5700
